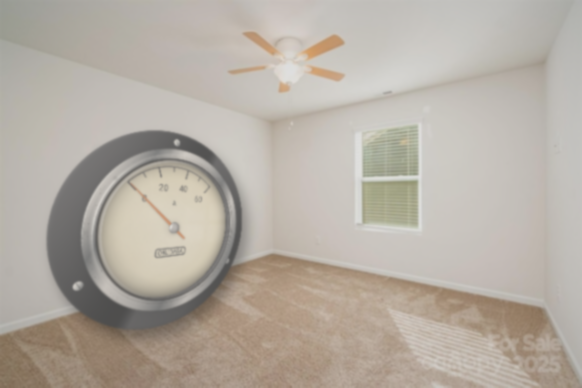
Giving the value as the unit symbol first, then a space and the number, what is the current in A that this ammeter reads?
A 0
